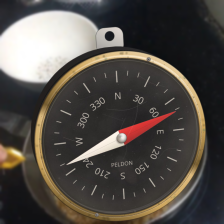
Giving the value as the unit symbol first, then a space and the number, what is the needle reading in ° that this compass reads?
° 70
